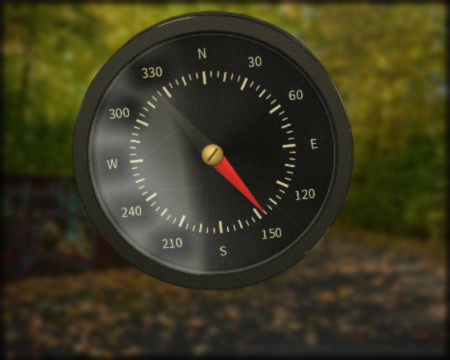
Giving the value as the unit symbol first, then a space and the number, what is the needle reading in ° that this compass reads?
° 145
